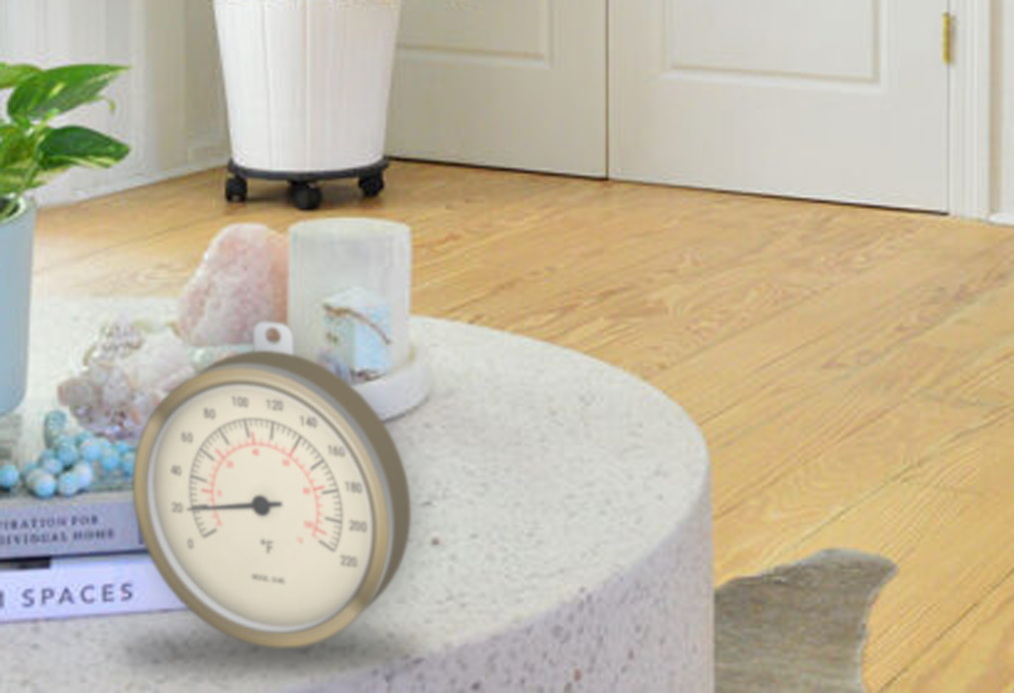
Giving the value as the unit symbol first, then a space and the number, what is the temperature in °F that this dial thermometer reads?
°F 20
